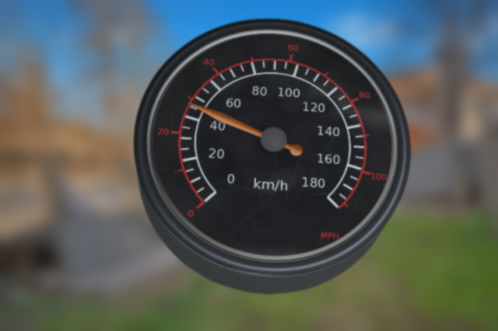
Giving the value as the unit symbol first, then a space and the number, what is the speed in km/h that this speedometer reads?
km/h 45
